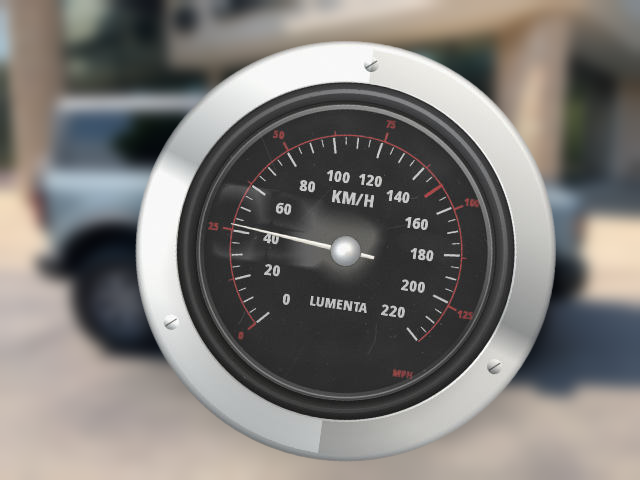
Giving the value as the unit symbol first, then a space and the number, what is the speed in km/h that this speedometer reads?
km/h 42.5
